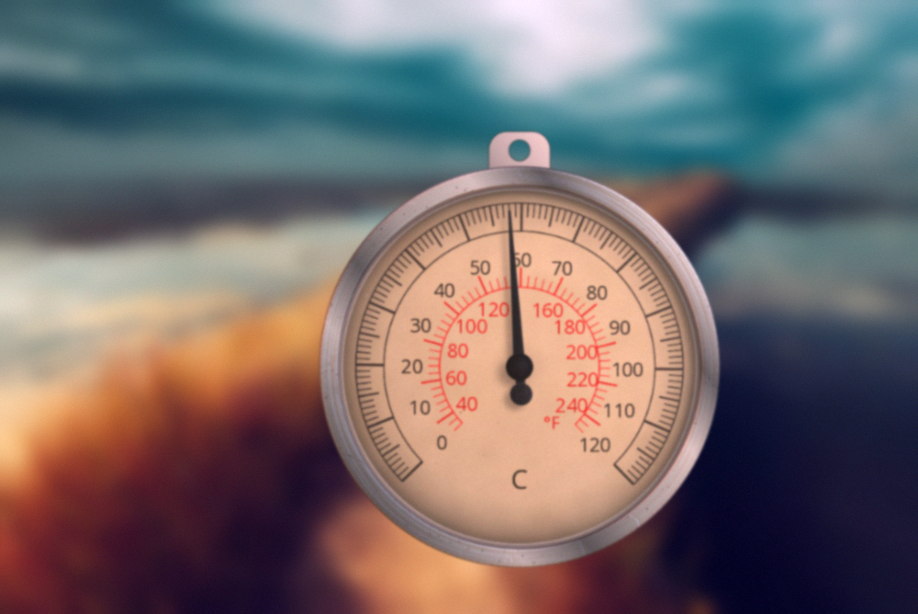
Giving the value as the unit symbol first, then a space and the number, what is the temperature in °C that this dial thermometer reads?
°C 58
